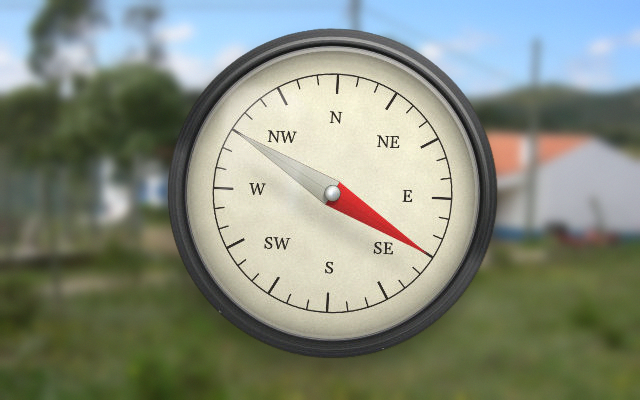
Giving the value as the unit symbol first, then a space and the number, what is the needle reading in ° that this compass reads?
° 120
